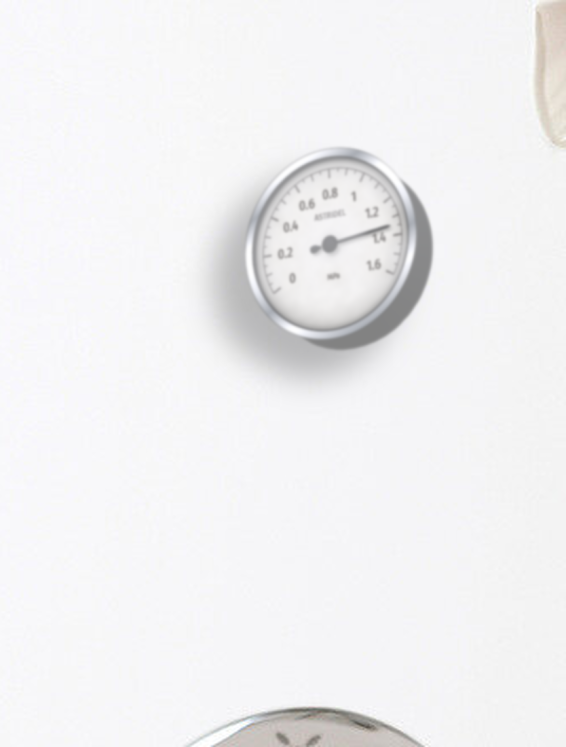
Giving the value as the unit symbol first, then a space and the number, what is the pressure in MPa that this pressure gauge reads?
MPa 1.35
